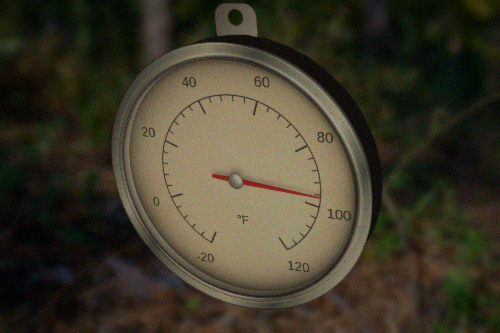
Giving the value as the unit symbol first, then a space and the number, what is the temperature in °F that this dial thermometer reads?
°F 96
